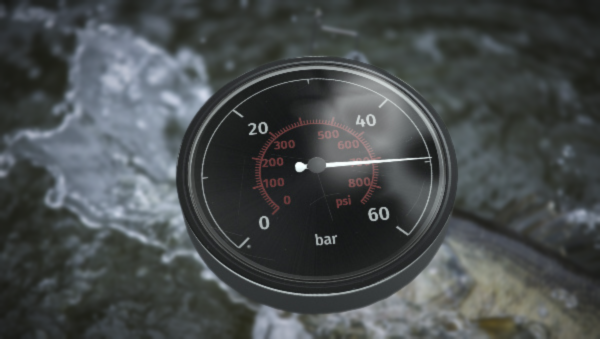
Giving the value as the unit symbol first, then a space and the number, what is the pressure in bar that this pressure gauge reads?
bar 50
